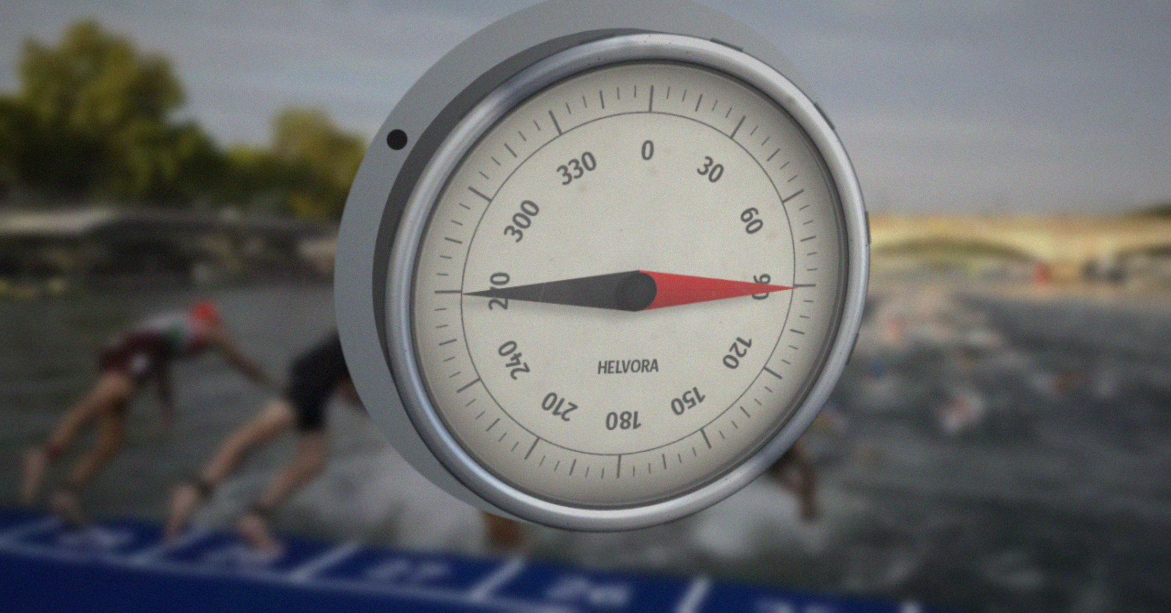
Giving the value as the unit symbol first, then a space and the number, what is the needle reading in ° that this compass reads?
° 90
